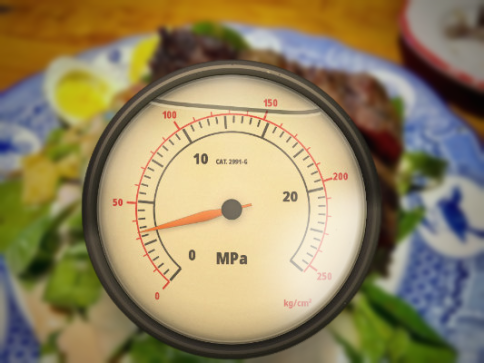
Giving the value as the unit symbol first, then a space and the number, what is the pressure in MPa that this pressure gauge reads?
MPa 3.25
